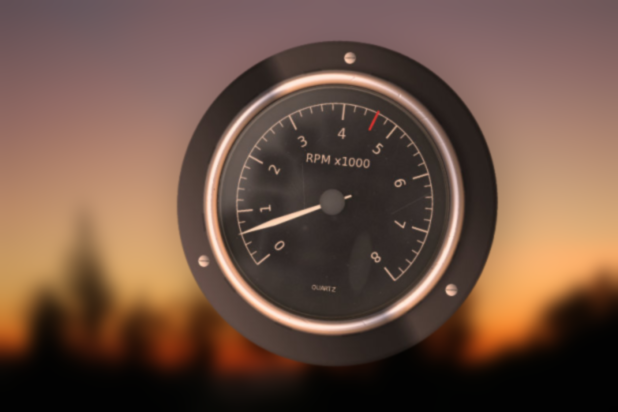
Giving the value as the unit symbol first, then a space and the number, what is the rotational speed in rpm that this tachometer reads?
rpm 600
